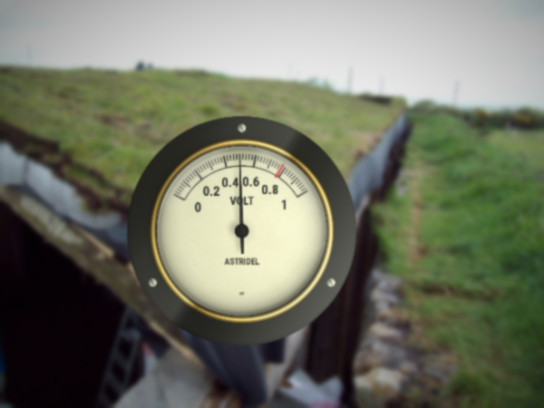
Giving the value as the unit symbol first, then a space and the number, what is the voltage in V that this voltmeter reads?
V 0.5
